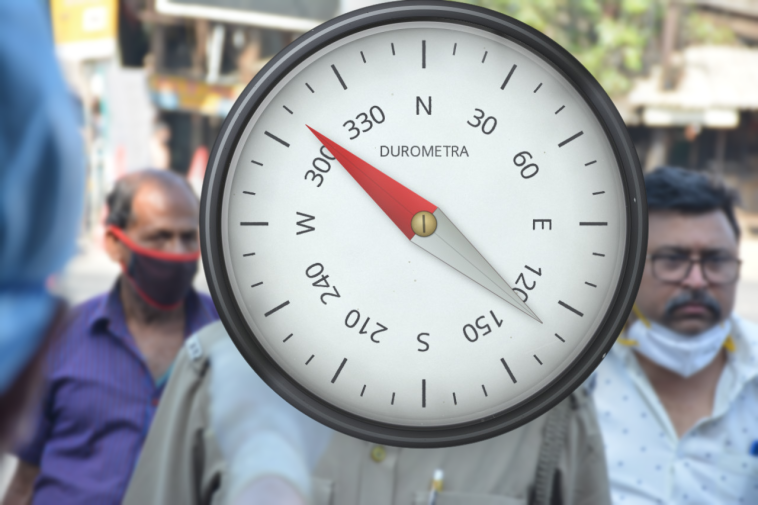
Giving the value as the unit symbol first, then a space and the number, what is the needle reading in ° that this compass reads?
° 310
